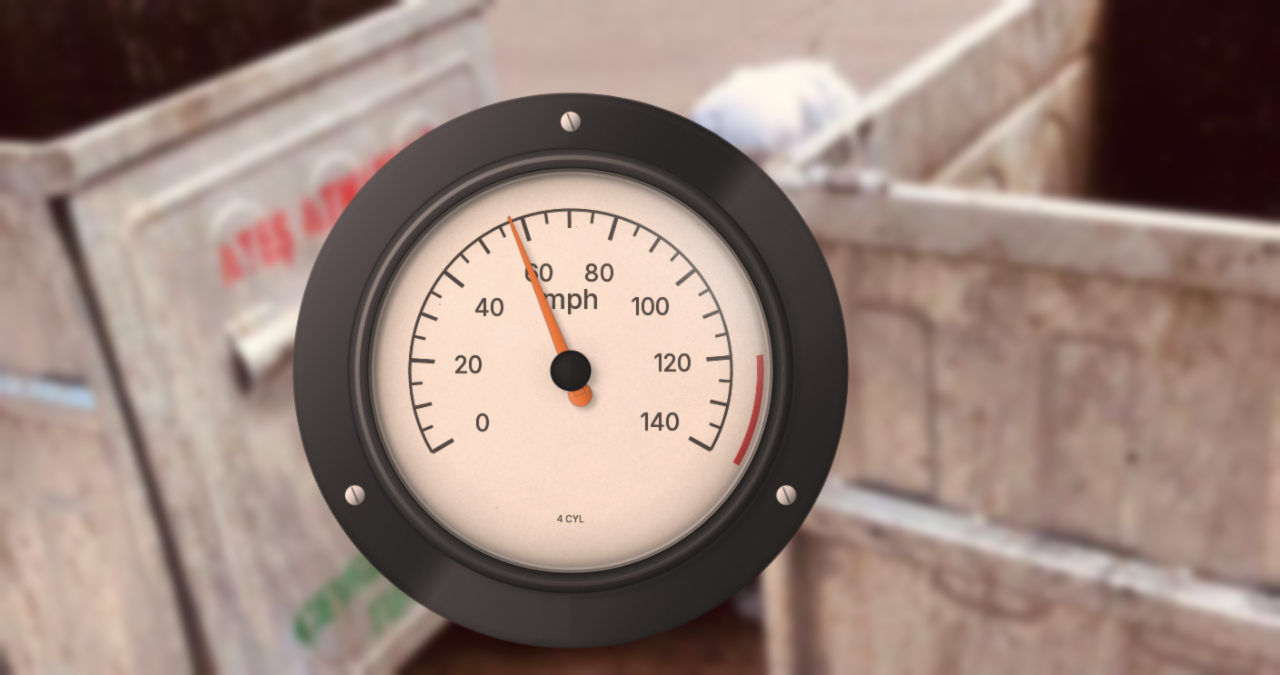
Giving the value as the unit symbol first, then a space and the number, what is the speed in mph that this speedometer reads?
mph 57.5
